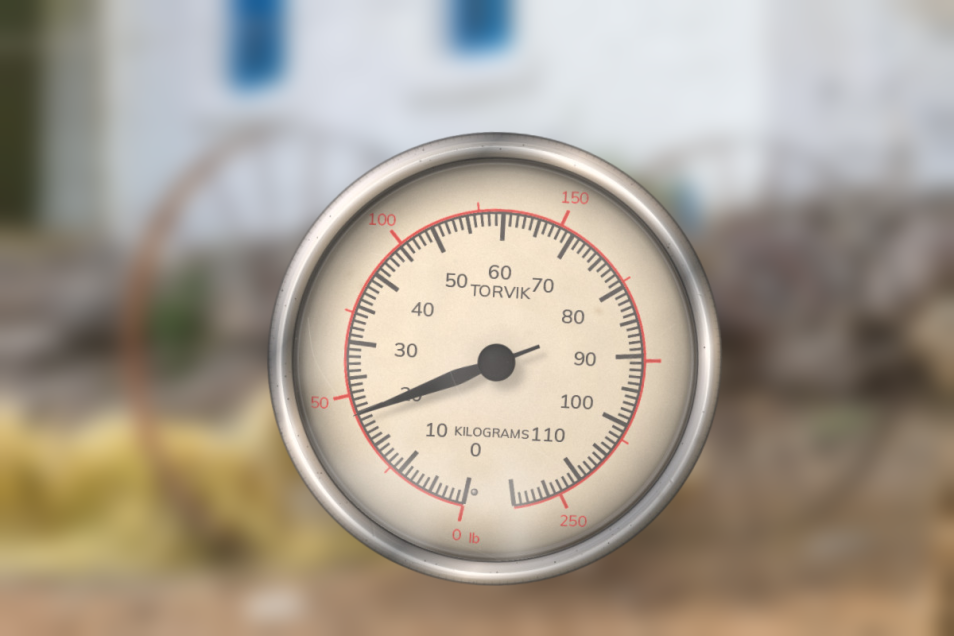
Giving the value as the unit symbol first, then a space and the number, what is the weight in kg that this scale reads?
kg 20
